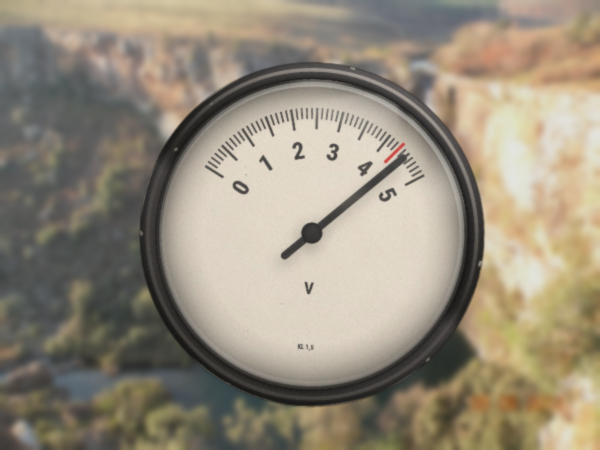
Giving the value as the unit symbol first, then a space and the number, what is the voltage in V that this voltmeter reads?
V 4.5
